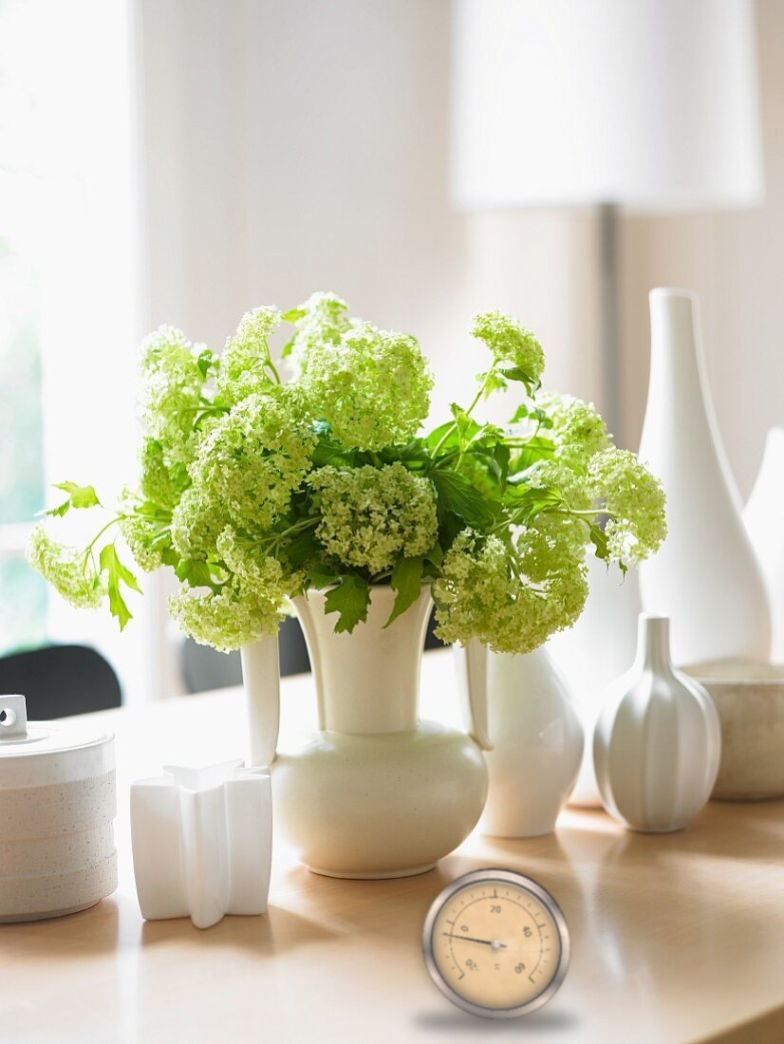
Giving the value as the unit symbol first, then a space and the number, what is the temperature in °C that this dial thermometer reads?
°C -4
